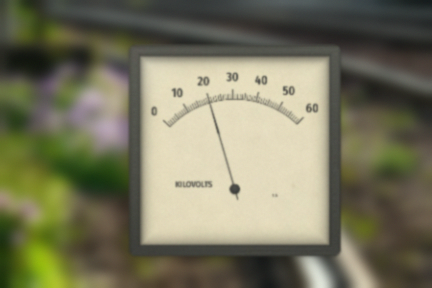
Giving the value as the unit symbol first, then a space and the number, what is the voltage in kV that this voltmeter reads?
kV 20
